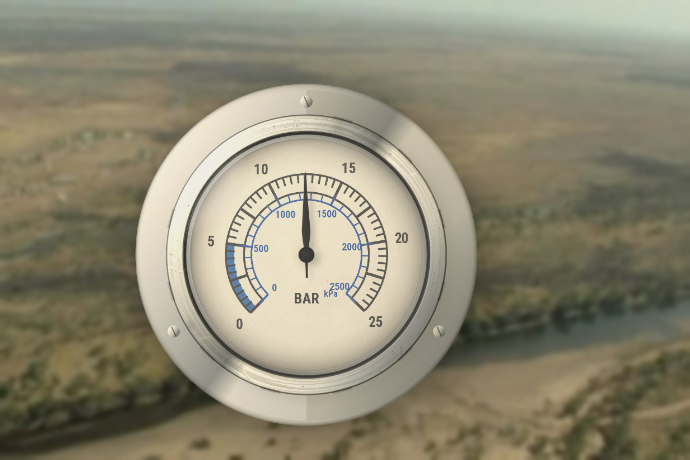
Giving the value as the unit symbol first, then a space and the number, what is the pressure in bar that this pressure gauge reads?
bar 12.5
